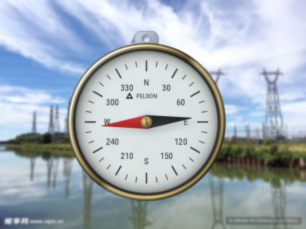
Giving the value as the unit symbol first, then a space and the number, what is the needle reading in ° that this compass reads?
° 265
